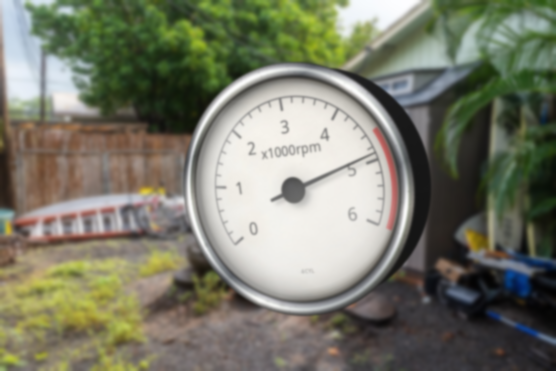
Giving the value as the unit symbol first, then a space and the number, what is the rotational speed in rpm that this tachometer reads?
rpm 4900
